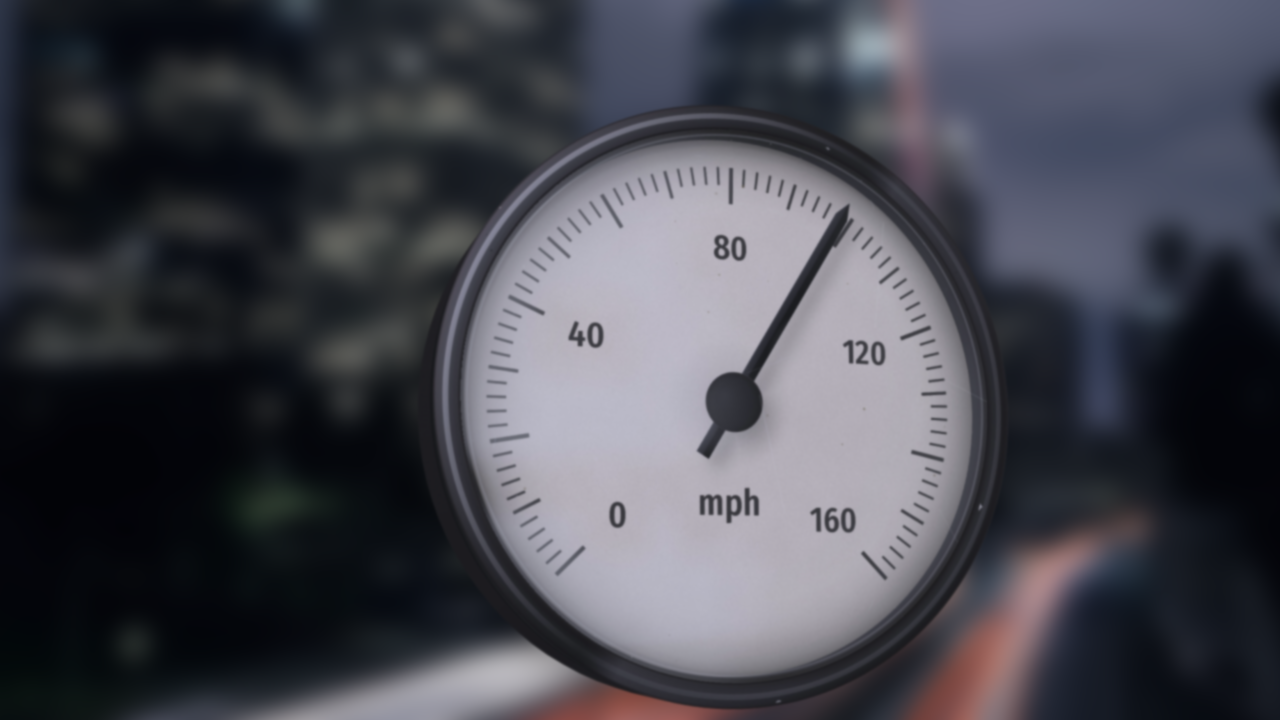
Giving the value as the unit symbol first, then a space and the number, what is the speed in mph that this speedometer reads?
mph 98
